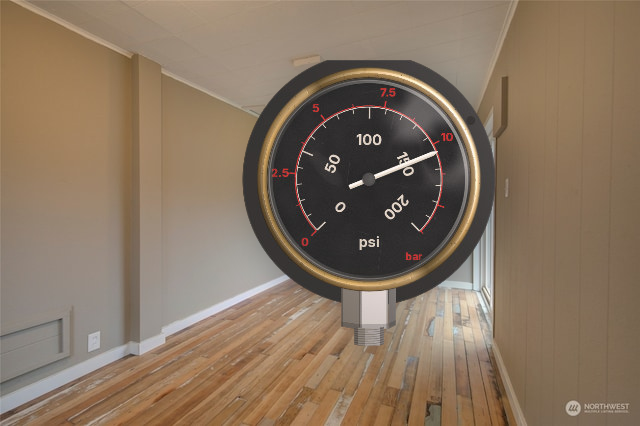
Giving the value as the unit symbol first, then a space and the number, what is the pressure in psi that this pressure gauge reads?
psi 150
